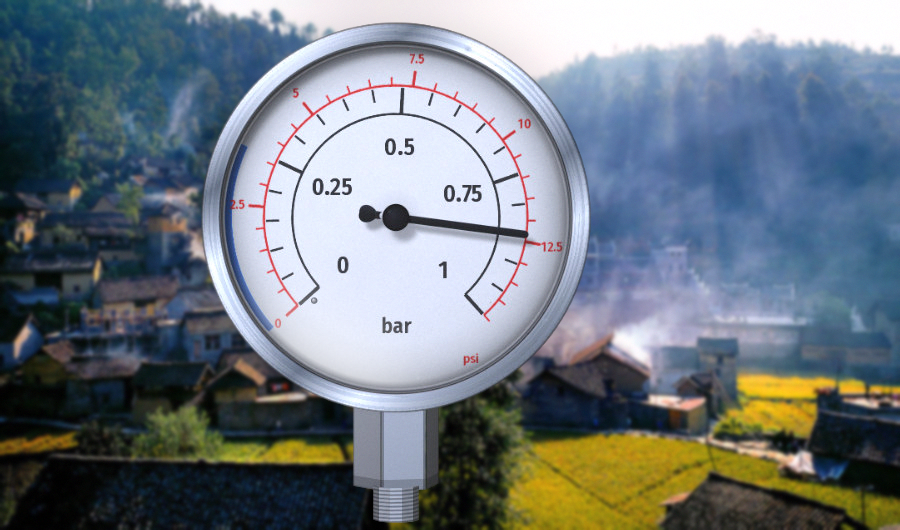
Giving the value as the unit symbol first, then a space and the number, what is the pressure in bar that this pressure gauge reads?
bar 0.85
